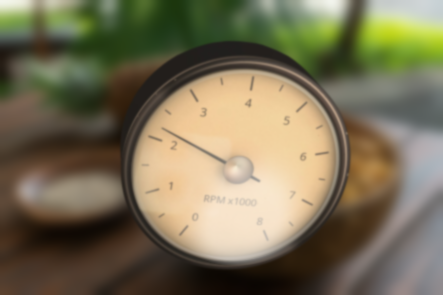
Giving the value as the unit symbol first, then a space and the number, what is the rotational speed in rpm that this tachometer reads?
rpm 2250
